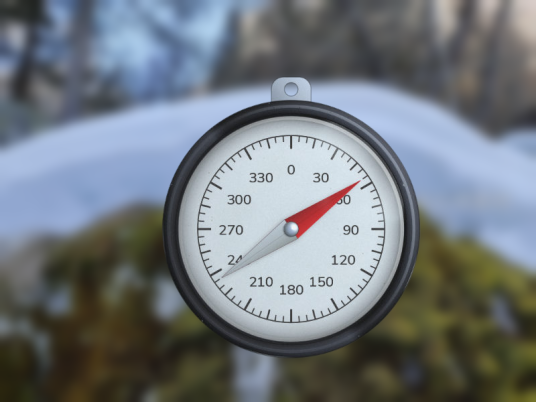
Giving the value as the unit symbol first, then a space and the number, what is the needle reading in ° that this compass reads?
° 55
